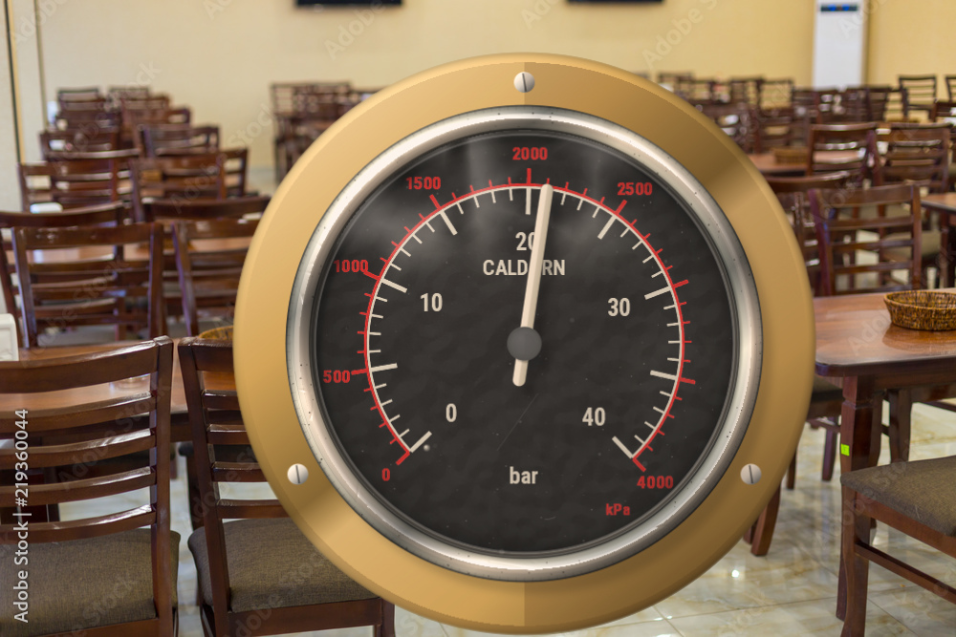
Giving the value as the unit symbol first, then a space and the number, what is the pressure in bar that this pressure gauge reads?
bar 21
